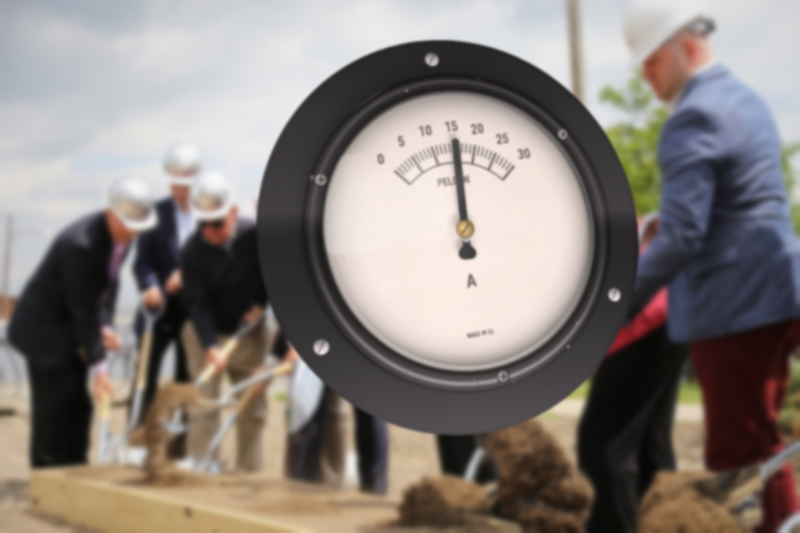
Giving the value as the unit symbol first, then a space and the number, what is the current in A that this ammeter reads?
A 15
